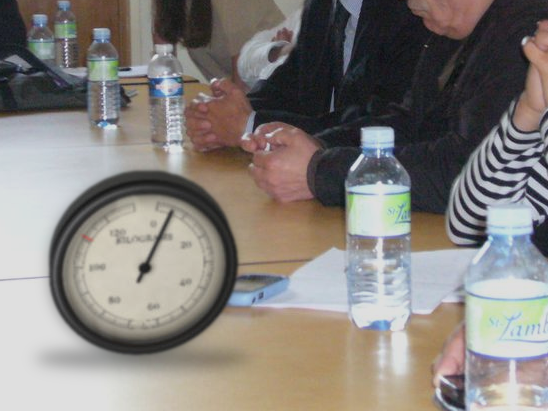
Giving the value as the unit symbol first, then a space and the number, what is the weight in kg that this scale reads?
kg 5
